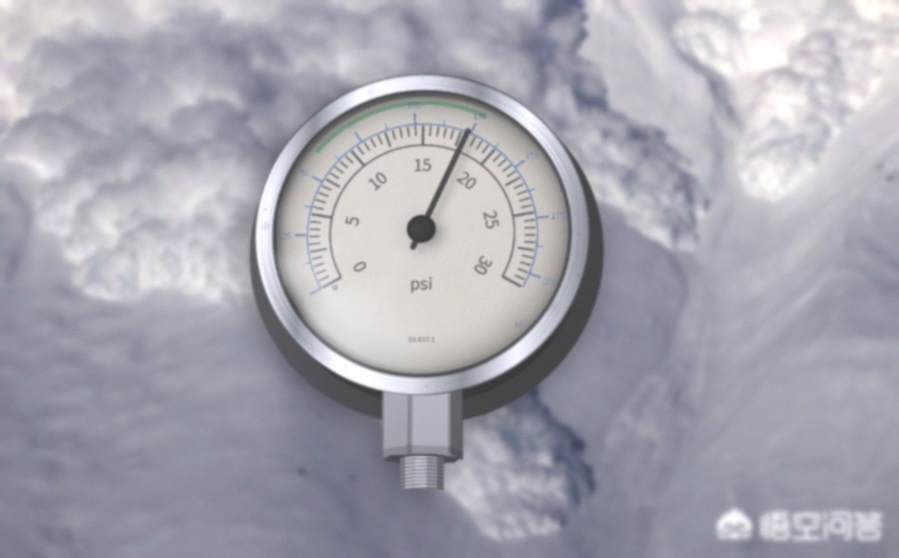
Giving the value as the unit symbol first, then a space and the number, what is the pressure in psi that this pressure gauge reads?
psi 18
